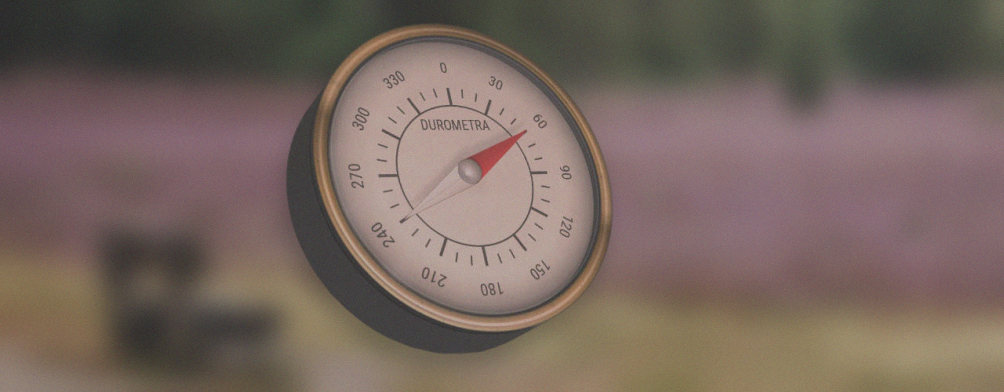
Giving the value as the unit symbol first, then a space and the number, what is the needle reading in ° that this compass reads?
° 60
